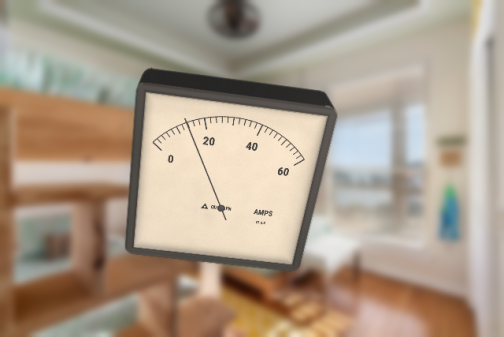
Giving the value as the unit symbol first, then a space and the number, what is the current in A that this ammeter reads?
A 14
